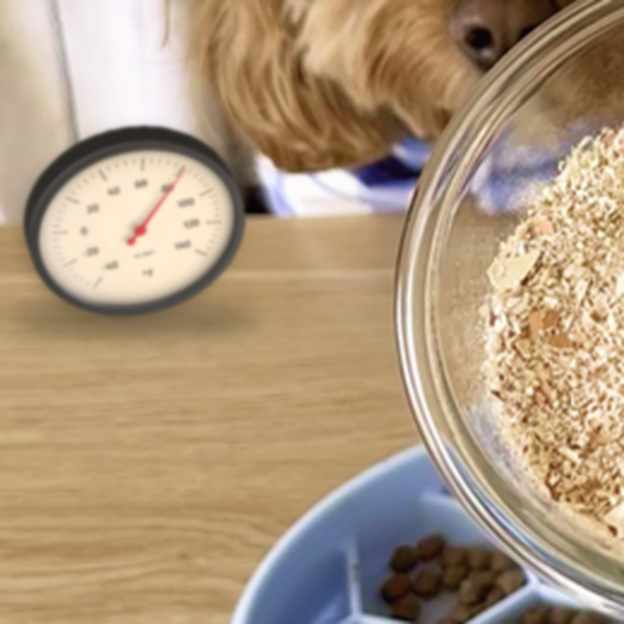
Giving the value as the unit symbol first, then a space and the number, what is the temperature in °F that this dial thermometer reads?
°F 80
